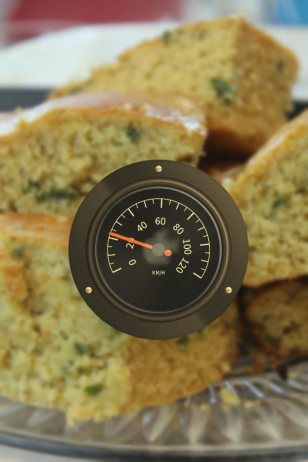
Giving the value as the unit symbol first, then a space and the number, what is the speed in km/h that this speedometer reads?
km/h 22.5
